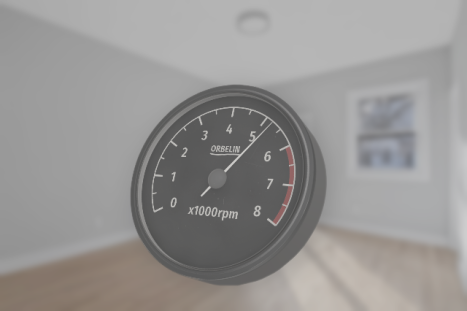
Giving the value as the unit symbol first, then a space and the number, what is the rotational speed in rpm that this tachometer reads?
rpm 5250
